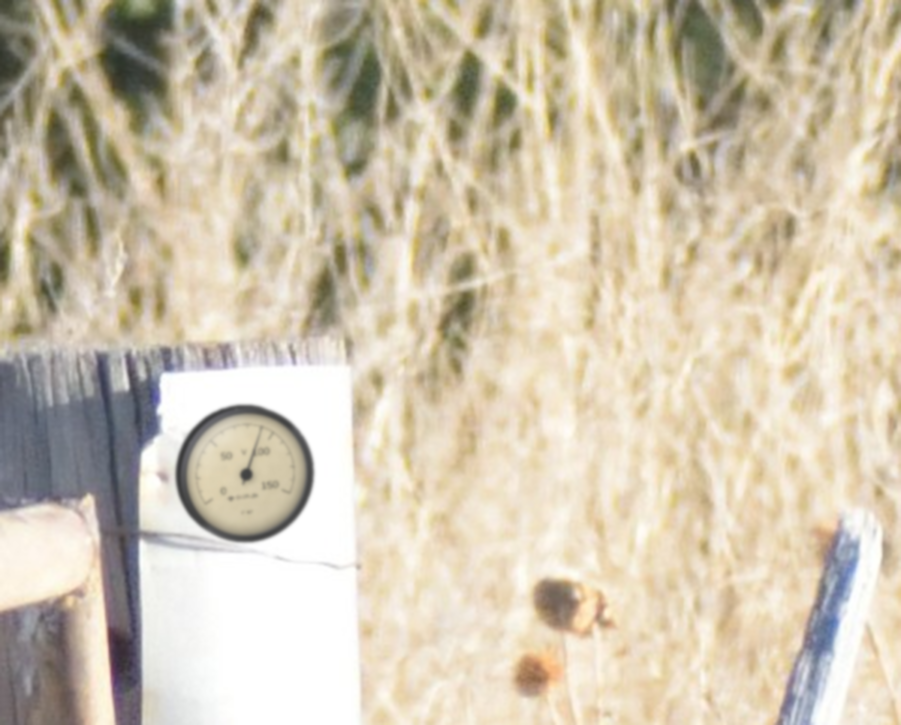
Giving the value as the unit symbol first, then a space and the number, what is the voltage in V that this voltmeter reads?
V 90
